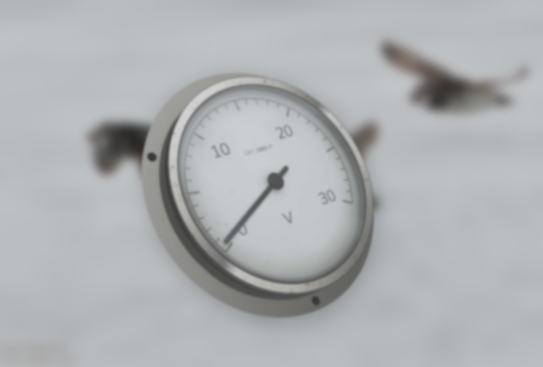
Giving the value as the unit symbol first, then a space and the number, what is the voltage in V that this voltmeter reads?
V 0.5
